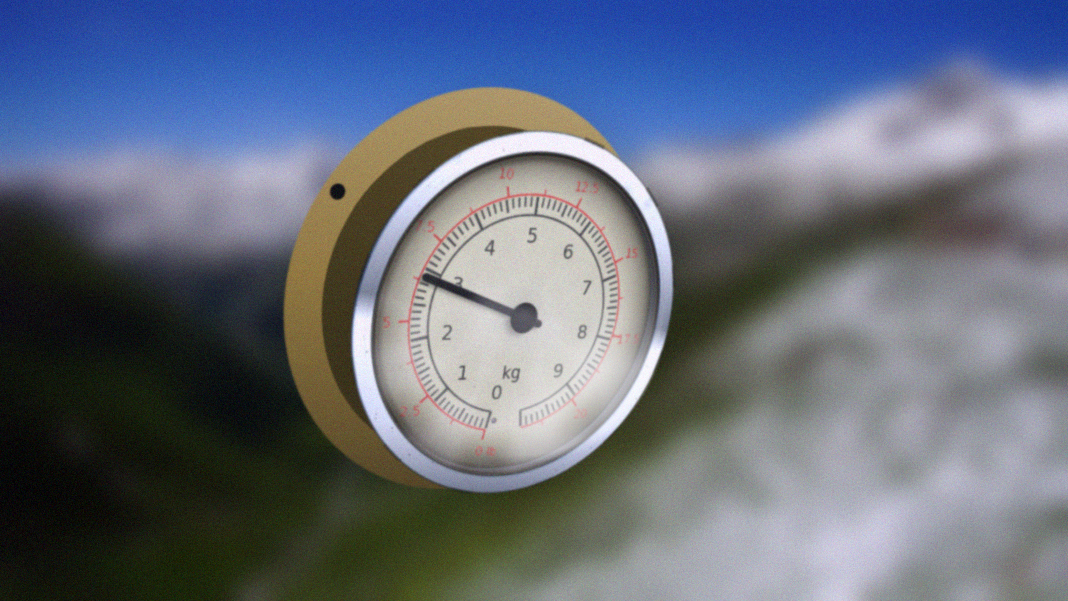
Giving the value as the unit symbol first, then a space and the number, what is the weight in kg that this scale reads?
kg 2.9
